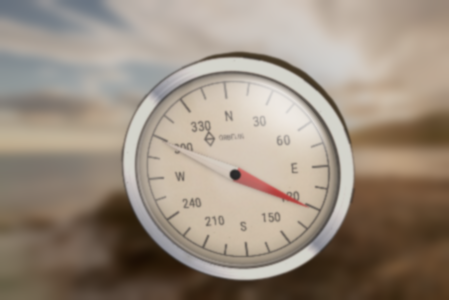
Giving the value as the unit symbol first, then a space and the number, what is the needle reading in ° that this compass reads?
° 120
